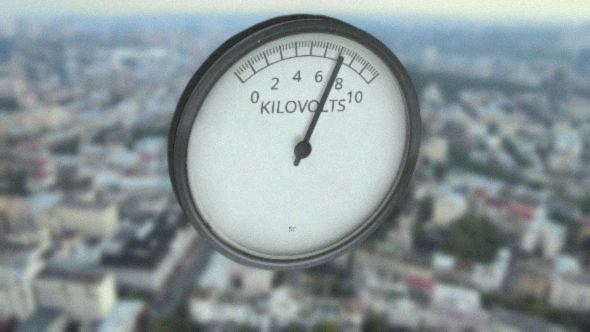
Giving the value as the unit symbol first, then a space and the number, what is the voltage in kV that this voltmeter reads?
kV 7
